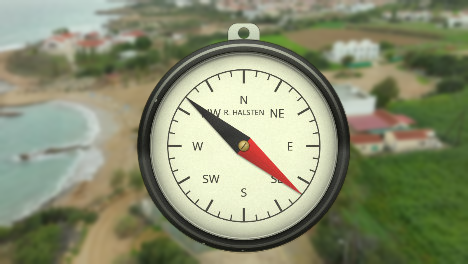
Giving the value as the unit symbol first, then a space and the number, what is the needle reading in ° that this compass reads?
° 130
